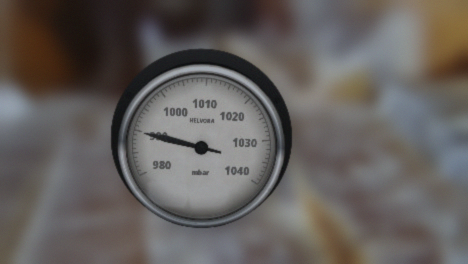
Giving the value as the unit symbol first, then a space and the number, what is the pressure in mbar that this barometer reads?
mbar 990
